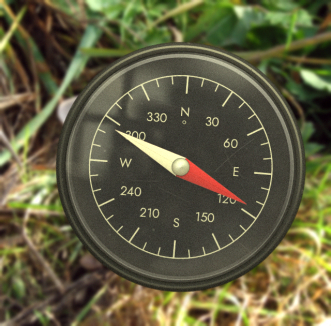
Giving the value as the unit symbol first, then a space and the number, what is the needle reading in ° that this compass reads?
° 115
